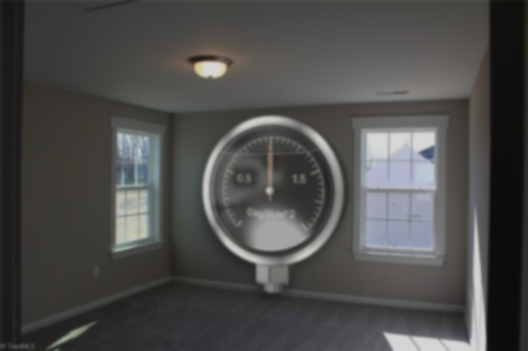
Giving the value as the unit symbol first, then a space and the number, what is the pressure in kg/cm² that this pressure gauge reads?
kg/cm² 1
